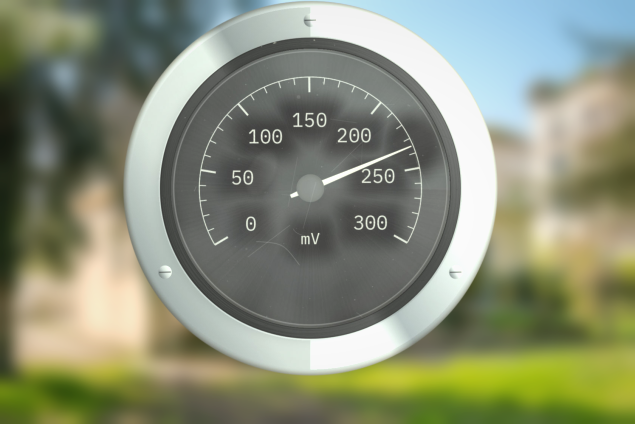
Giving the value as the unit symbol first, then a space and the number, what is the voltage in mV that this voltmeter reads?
mV 235
